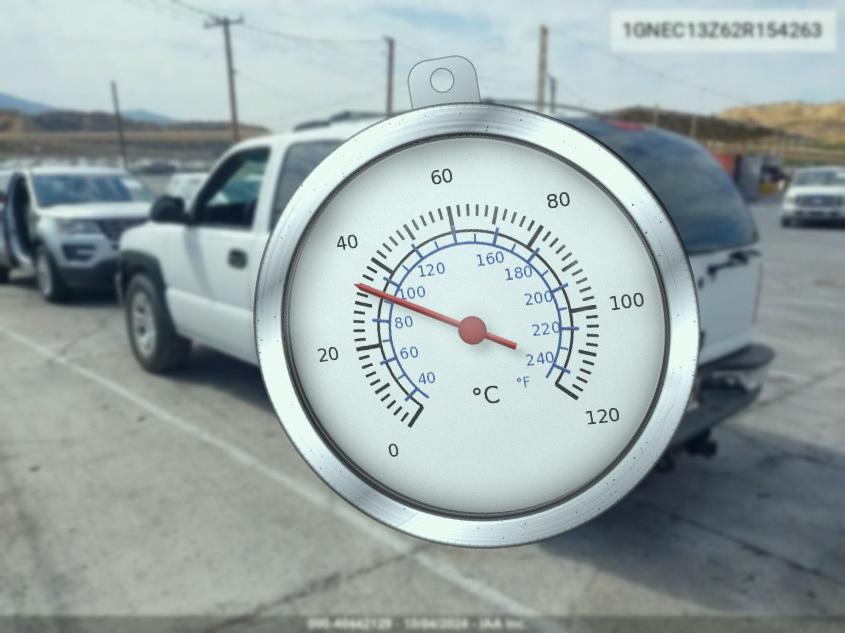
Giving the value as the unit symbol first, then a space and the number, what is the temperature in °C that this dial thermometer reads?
°C 34
